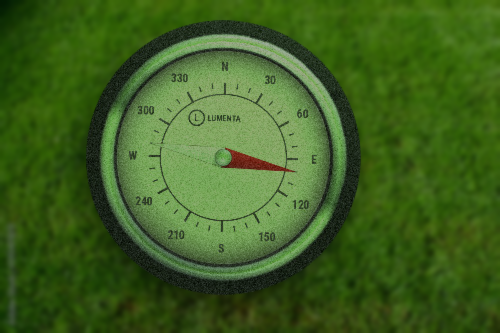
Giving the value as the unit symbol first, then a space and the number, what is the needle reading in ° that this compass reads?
° 100
